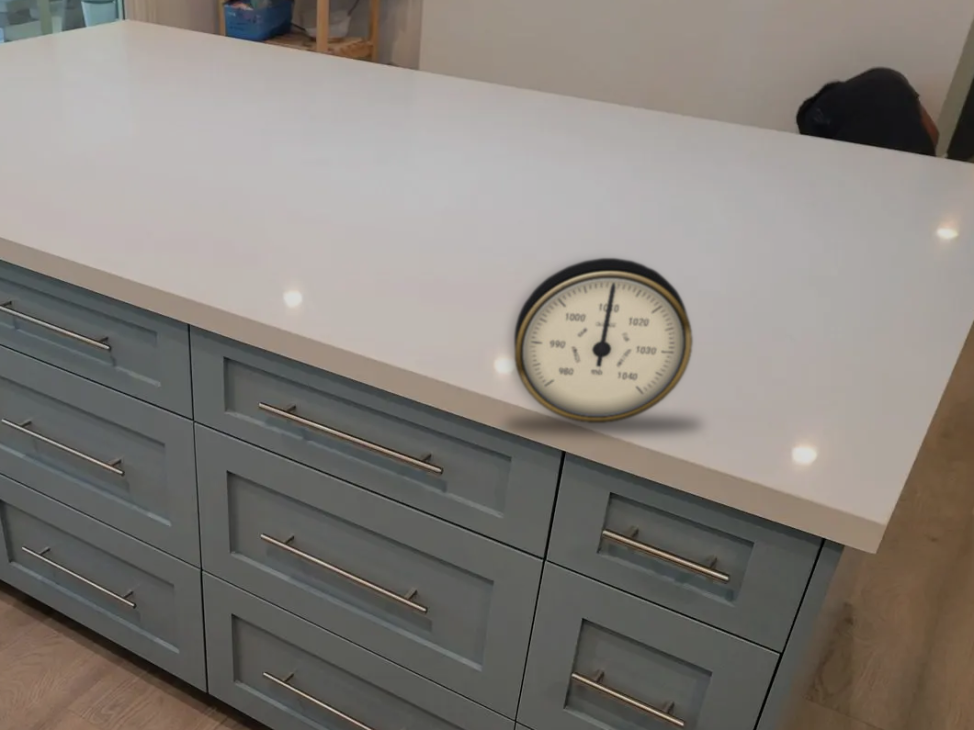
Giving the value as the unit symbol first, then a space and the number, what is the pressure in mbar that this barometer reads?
mbar 1010
